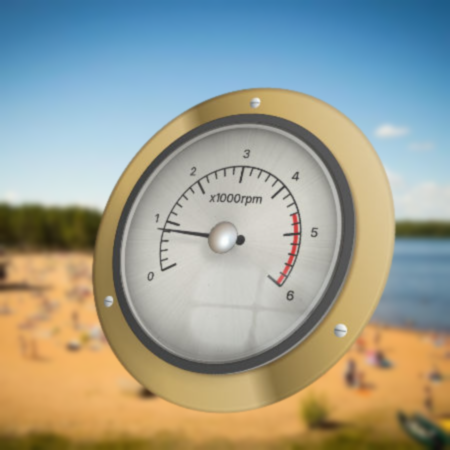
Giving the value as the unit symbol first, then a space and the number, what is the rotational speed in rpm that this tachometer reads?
rpm 800
